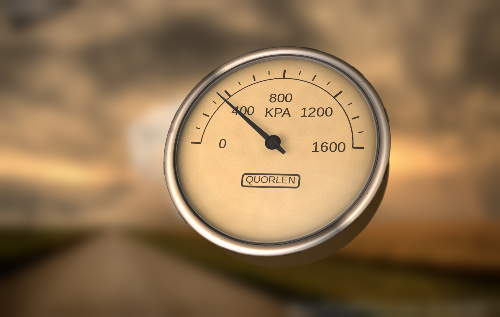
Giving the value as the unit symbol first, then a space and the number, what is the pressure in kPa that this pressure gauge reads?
kPa 350
